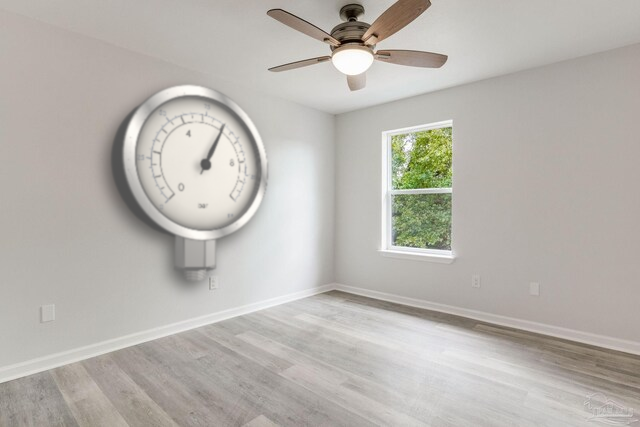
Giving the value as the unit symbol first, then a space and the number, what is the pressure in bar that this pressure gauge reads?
bar 6
